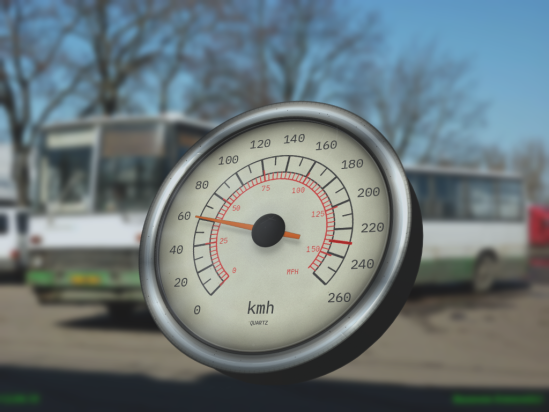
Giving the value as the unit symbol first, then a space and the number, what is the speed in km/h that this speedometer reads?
km/h 60
